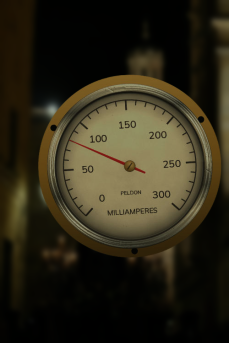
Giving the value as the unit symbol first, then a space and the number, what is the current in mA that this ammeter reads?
mA 80
